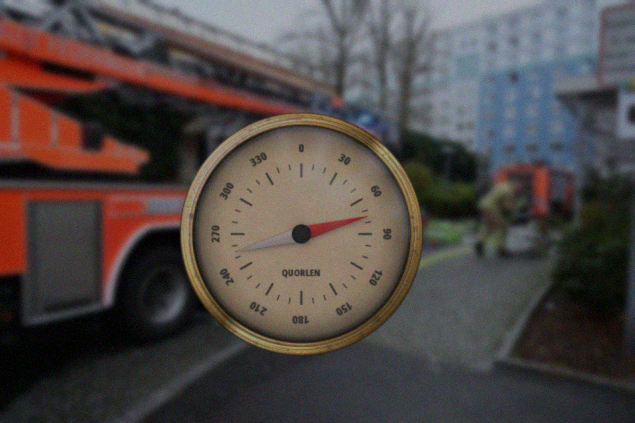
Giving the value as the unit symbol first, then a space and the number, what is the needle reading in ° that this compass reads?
° 75
